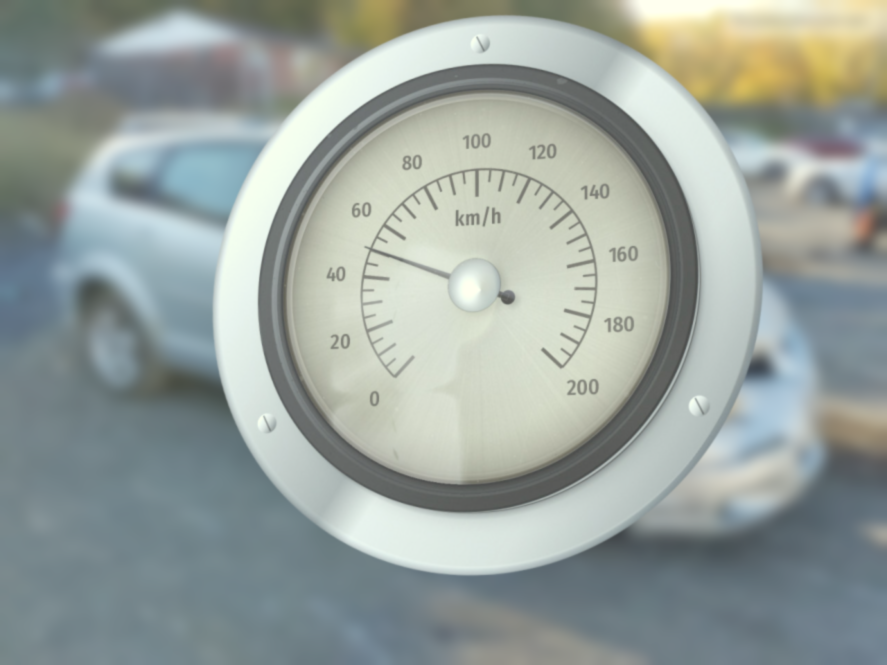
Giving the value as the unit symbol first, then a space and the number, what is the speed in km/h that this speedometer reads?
km/h 50
